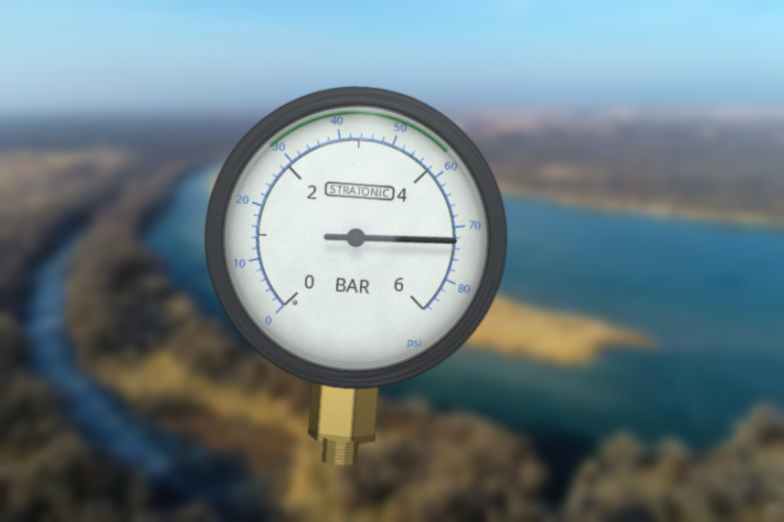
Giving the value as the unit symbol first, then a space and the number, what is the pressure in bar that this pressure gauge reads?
bar 5
